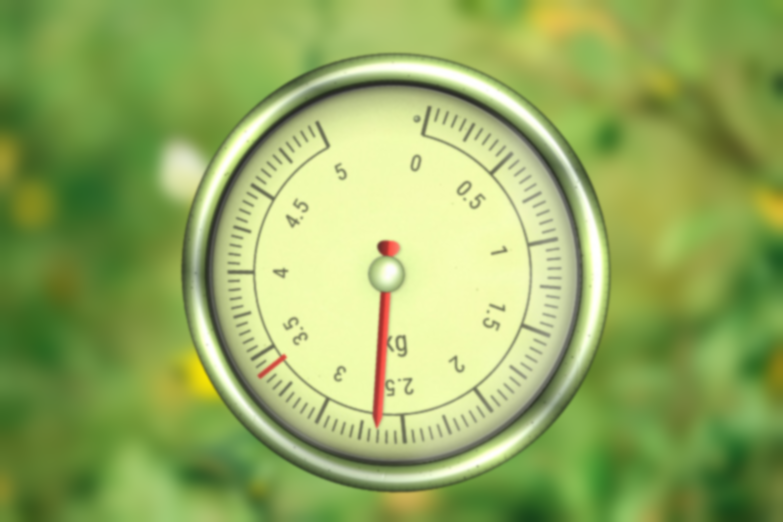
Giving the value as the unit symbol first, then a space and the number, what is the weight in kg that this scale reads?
kg 2.65
